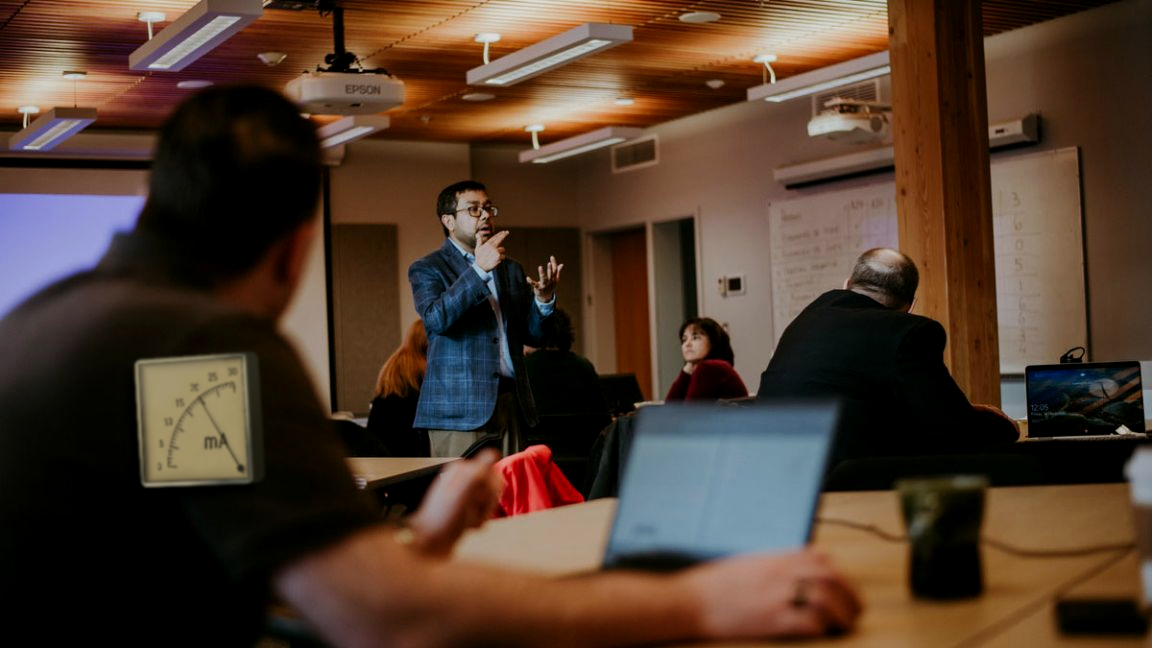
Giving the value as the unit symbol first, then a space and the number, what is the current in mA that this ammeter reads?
mA 20
